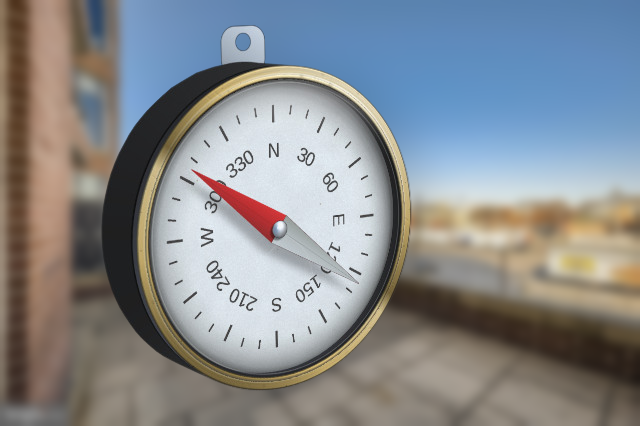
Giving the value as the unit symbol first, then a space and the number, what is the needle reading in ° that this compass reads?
° 305
